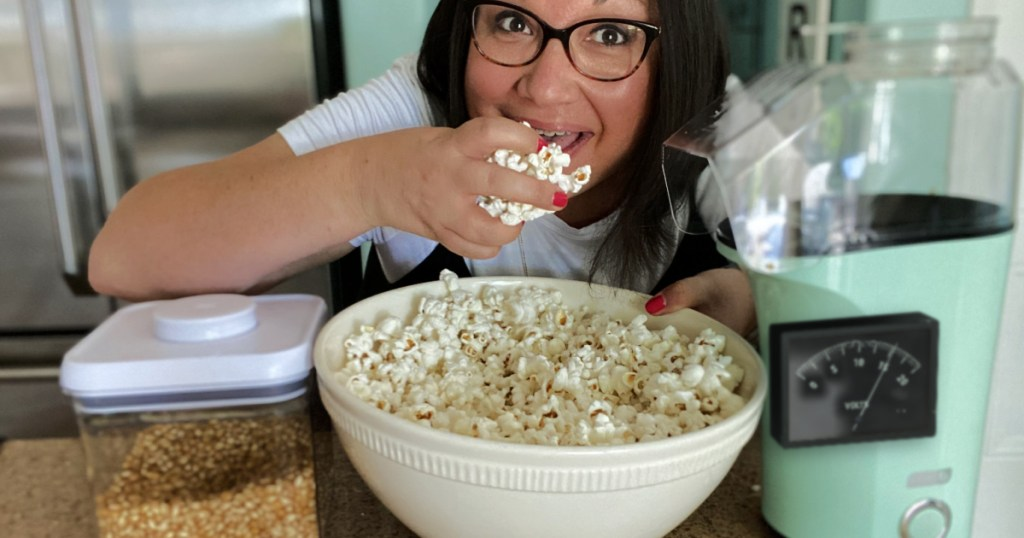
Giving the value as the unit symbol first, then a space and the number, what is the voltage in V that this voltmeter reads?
V 15
